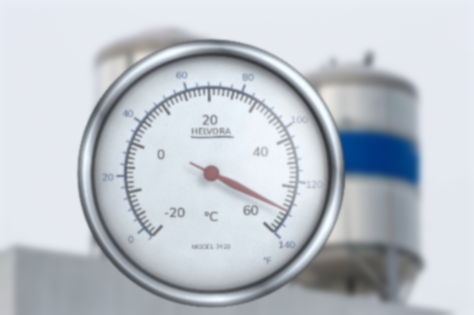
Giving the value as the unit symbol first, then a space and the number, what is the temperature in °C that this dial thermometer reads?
°C 55
